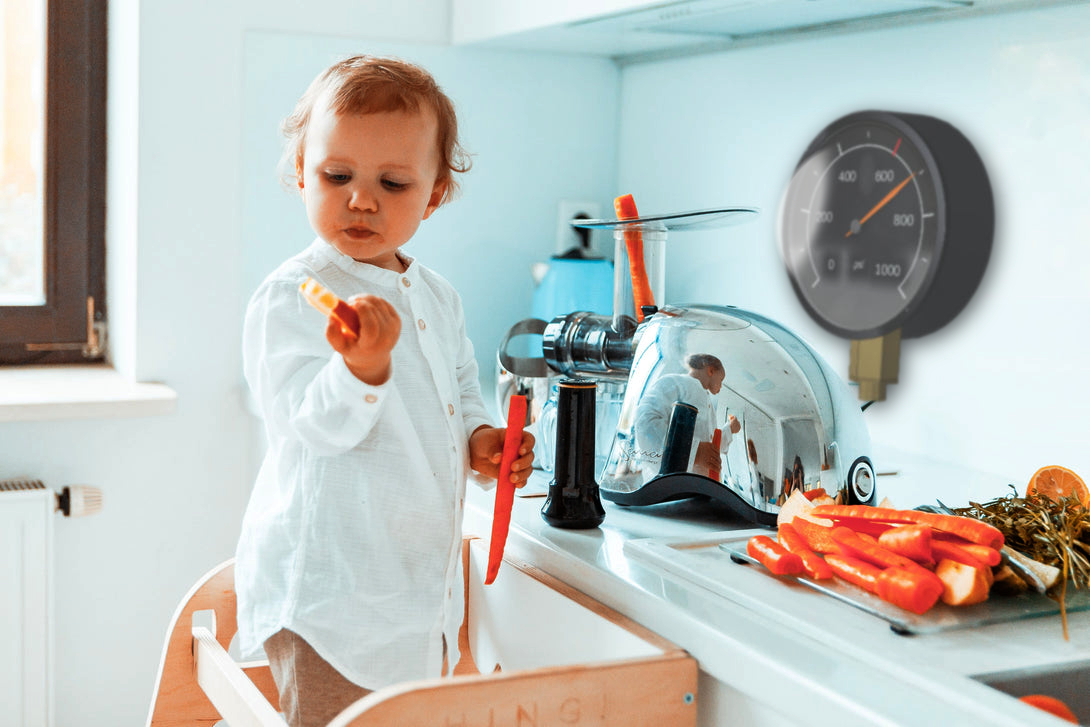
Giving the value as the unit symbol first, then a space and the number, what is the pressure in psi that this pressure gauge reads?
psi 700
